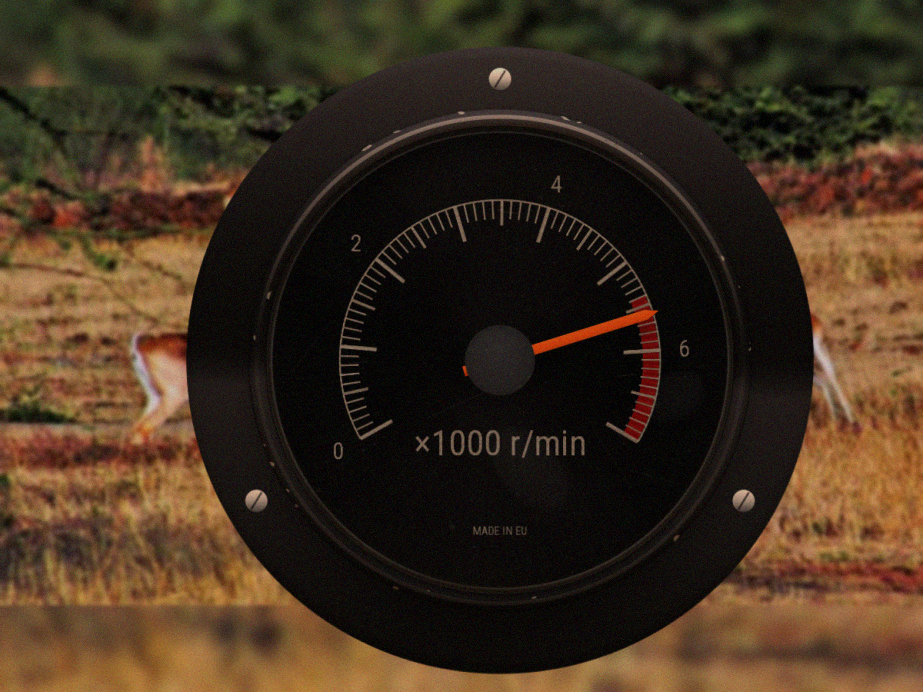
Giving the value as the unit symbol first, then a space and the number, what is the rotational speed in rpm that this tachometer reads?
rpm 5600
